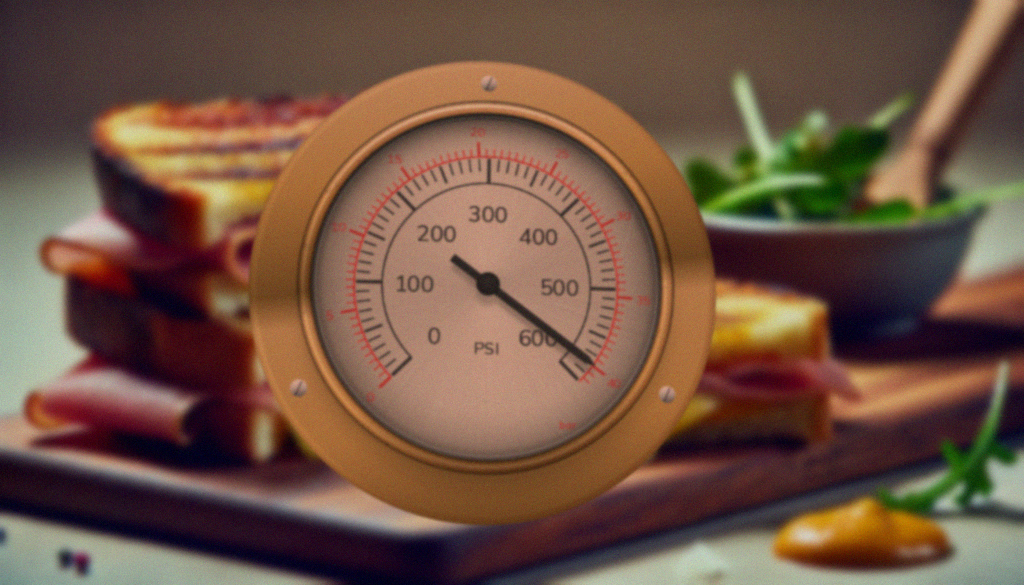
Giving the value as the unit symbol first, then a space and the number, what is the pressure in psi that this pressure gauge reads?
psi 580
